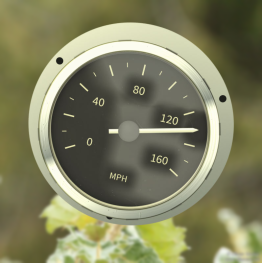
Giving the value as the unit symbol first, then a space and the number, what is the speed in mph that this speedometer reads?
mph 130
